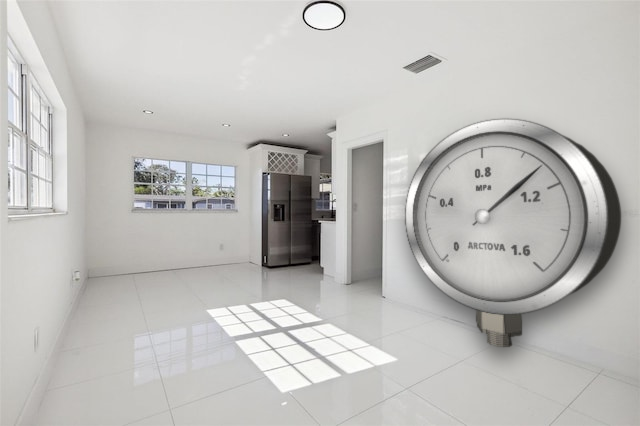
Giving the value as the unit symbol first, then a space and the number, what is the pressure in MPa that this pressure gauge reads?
MPa 1.1
